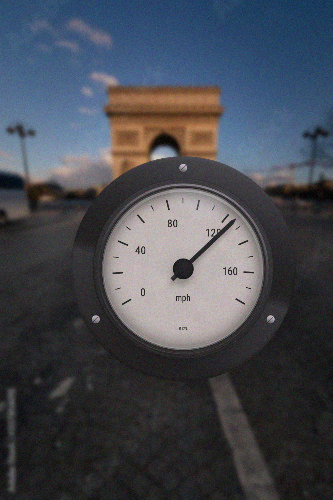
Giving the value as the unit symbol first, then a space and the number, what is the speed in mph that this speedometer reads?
mph 125
